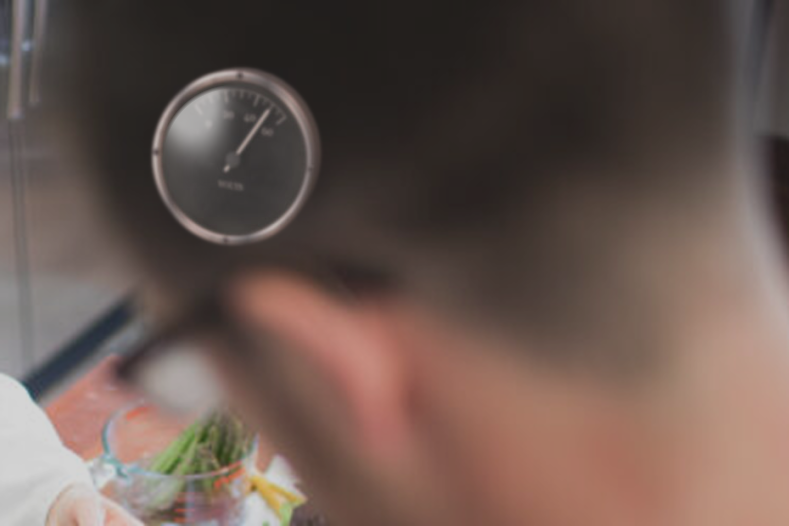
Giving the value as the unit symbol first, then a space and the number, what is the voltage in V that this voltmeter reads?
V 50
